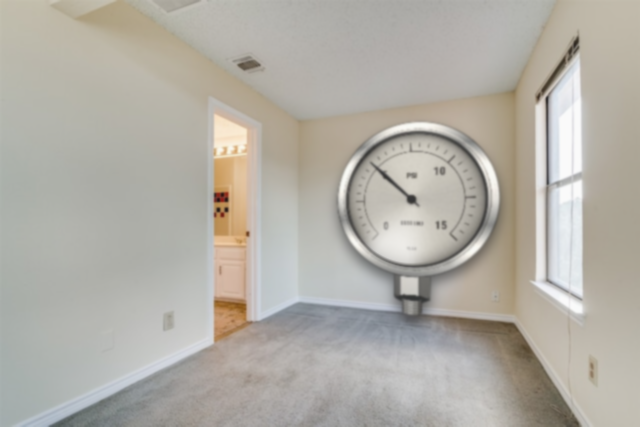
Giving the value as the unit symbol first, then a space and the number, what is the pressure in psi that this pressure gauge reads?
psi 5
